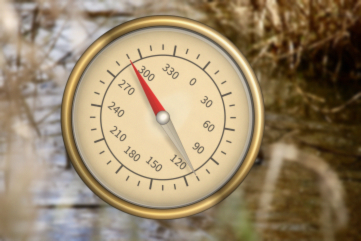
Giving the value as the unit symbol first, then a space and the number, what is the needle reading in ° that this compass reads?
° 290
